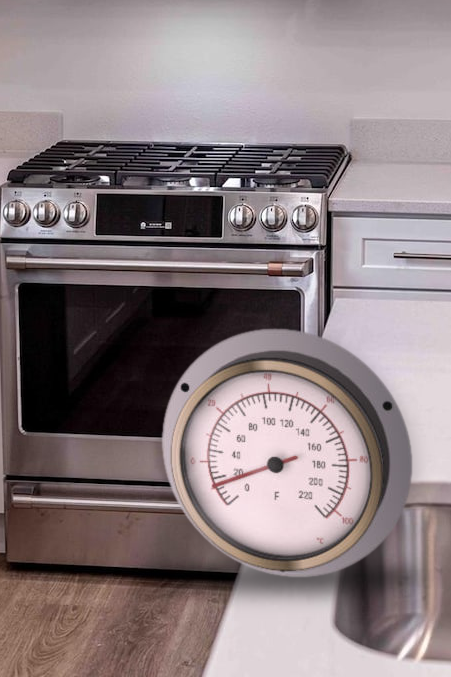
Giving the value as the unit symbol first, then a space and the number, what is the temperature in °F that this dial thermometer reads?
°F 16
